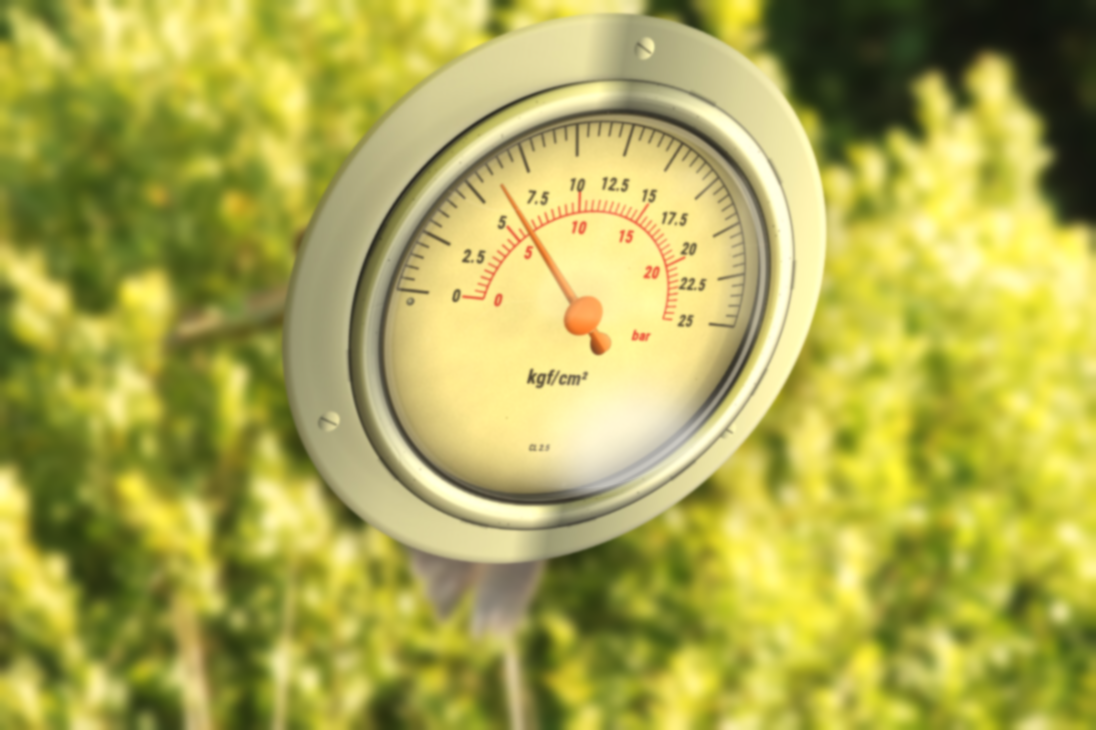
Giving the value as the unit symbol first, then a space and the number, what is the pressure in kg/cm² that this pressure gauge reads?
kg/cm² 6
